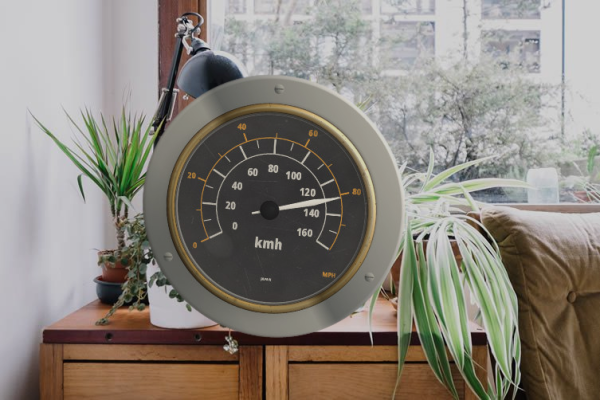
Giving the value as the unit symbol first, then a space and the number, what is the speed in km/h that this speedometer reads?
km/h 130
